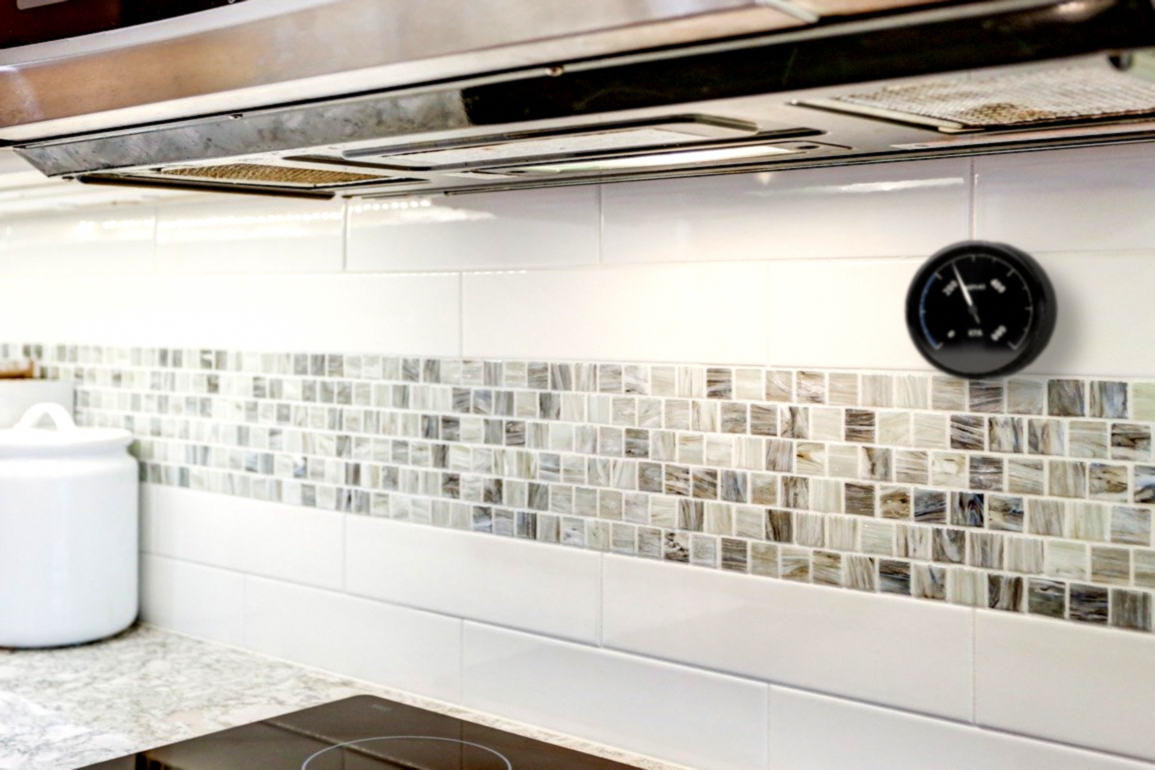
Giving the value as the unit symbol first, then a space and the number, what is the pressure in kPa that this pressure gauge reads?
kPa 250
